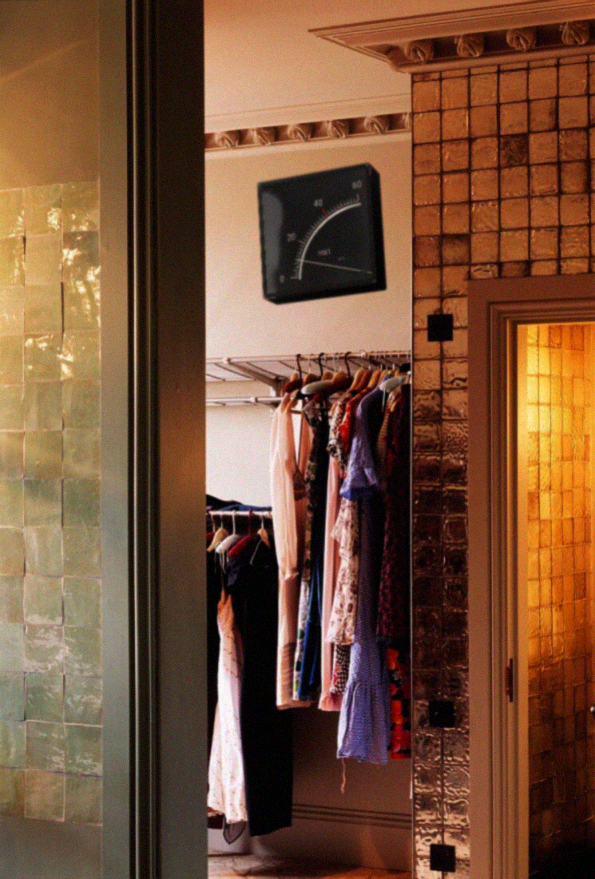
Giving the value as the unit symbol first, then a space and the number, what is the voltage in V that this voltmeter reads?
V 10
